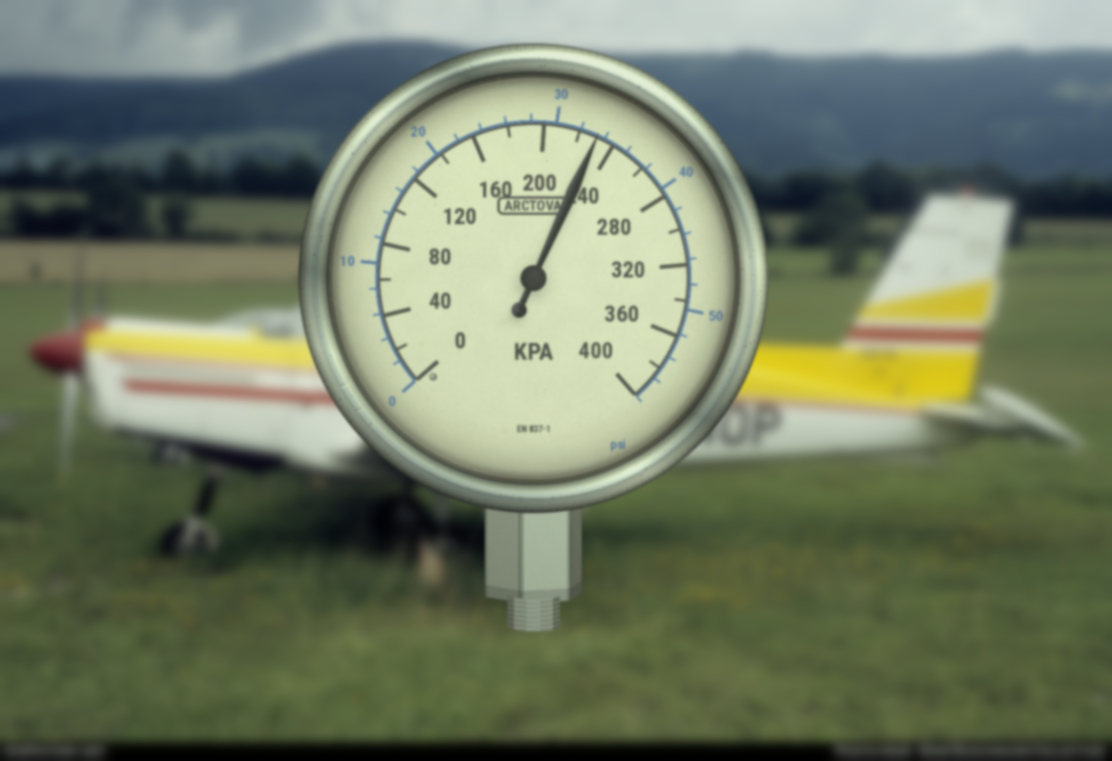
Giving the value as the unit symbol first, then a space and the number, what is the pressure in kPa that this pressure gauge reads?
kPa 230
